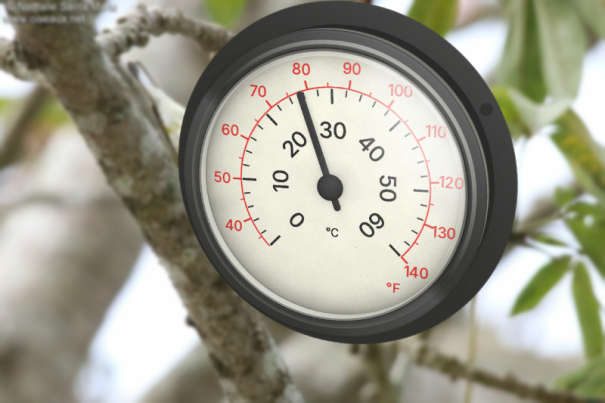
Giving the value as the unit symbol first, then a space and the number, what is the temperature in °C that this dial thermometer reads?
°C 26
